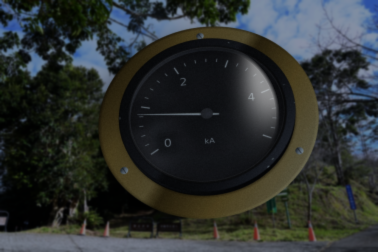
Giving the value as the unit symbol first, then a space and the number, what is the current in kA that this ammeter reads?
kA 0.8
